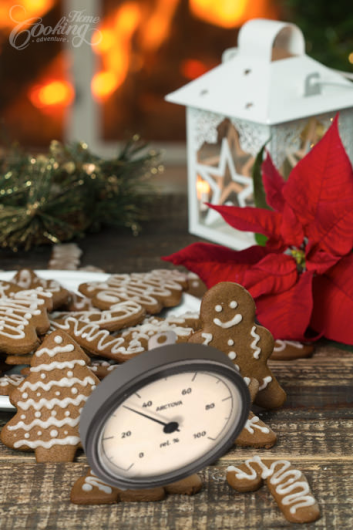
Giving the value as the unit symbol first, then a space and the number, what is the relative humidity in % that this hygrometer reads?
% 35
